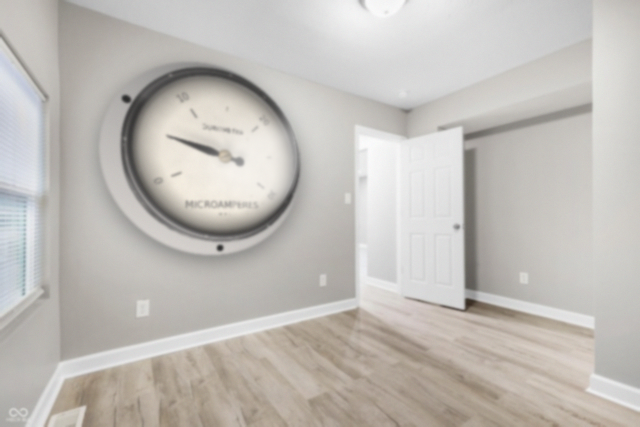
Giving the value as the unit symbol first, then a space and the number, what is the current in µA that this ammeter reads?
µA 5
